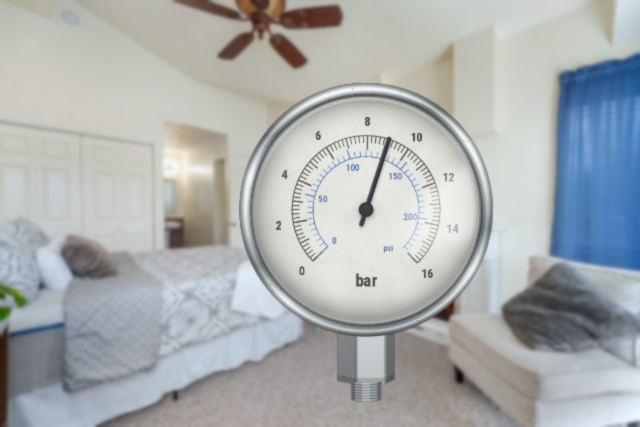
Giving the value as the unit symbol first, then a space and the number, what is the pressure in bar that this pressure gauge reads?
bar 9
